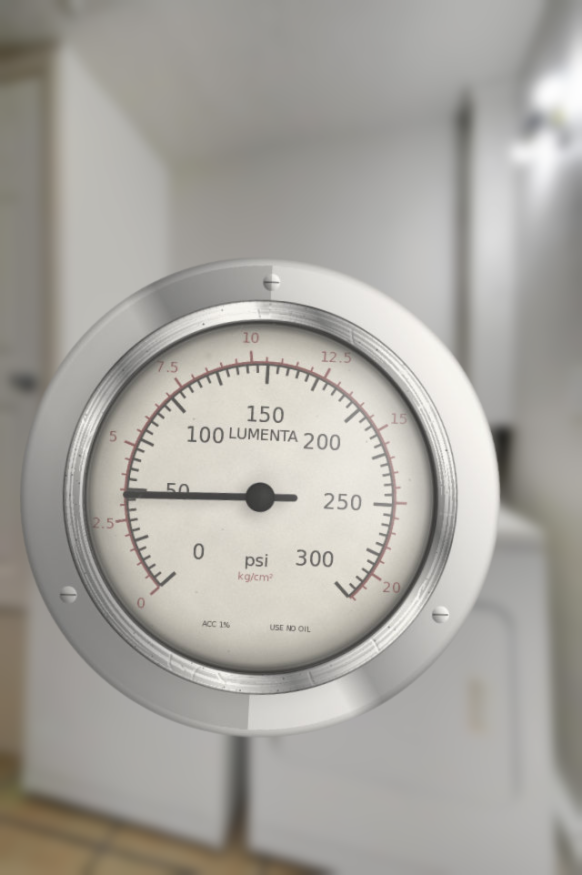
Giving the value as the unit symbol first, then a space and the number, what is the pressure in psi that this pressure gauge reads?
psi 47.5
